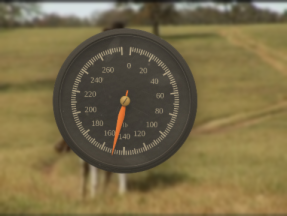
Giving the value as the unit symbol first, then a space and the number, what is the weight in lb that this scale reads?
lb 150
